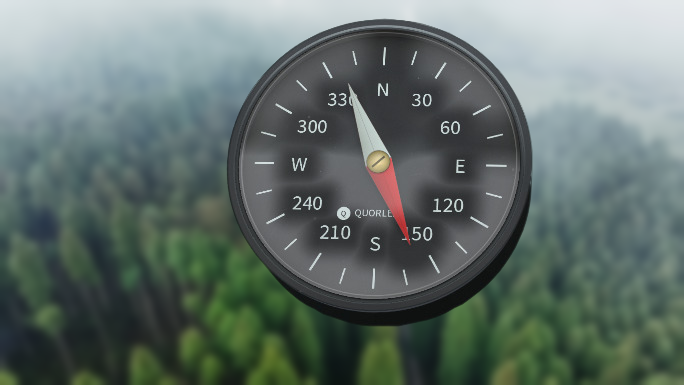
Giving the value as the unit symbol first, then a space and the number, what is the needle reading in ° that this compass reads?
° 157.5
